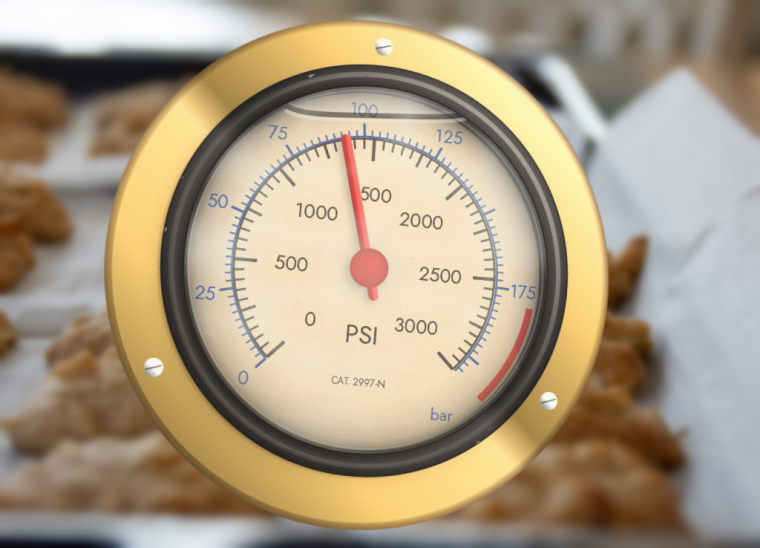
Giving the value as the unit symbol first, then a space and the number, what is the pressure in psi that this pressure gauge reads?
psi 1350
